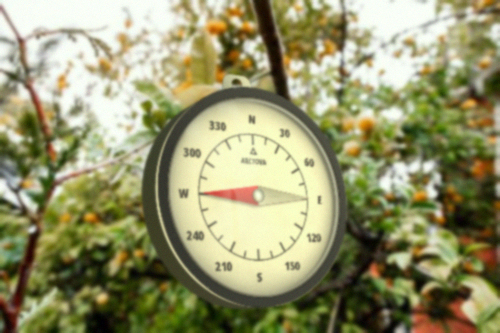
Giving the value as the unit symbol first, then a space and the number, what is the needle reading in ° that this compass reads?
° 270
